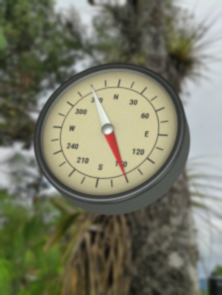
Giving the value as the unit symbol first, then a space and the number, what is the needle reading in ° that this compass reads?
° 150
